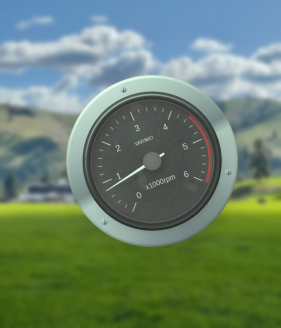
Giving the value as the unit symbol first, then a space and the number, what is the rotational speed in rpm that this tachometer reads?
rpm 800
